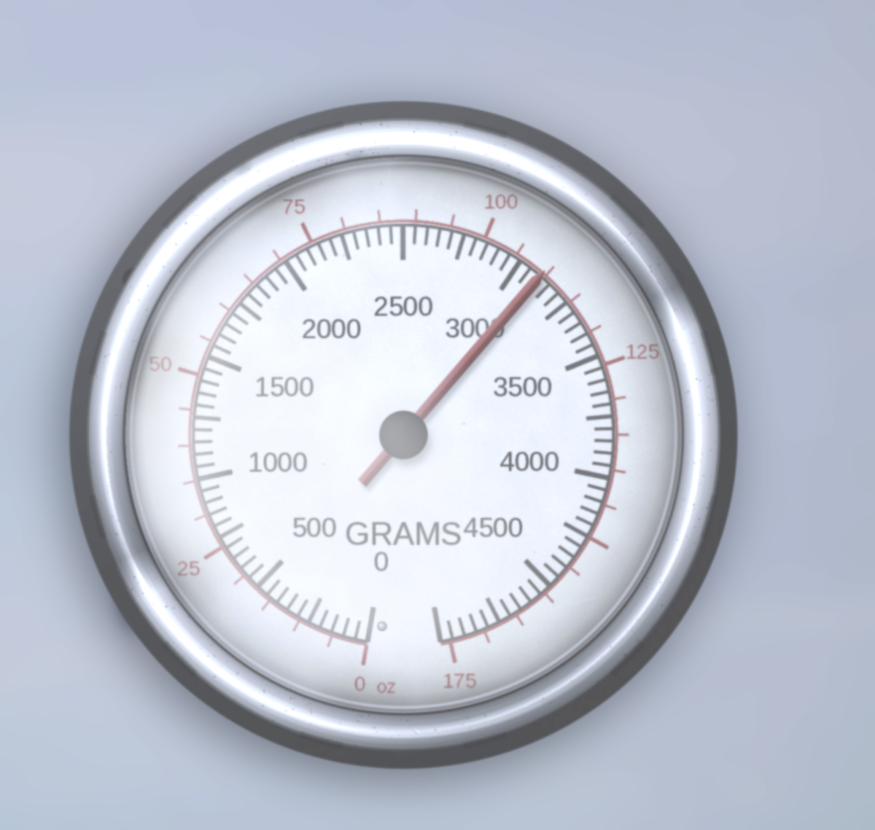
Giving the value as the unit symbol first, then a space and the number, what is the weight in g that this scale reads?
g 3100
